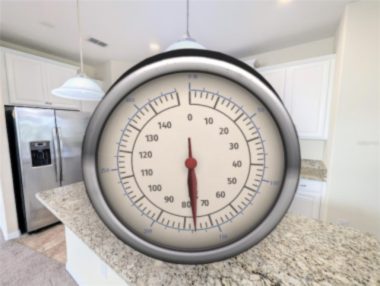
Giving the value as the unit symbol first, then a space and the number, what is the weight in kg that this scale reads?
kg 76
